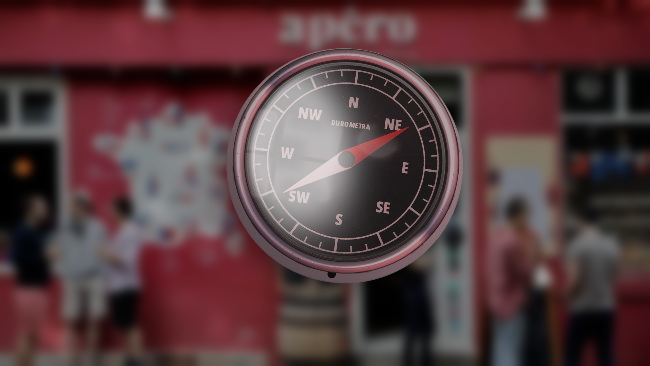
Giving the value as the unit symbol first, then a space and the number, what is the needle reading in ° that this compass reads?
° 55
